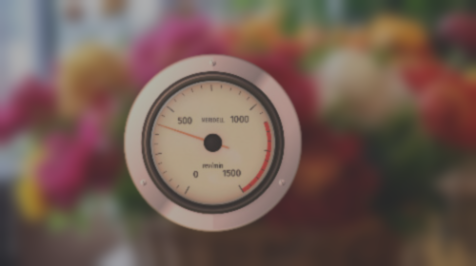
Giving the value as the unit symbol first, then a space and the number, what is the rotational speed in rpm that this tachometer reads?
rpm 400
